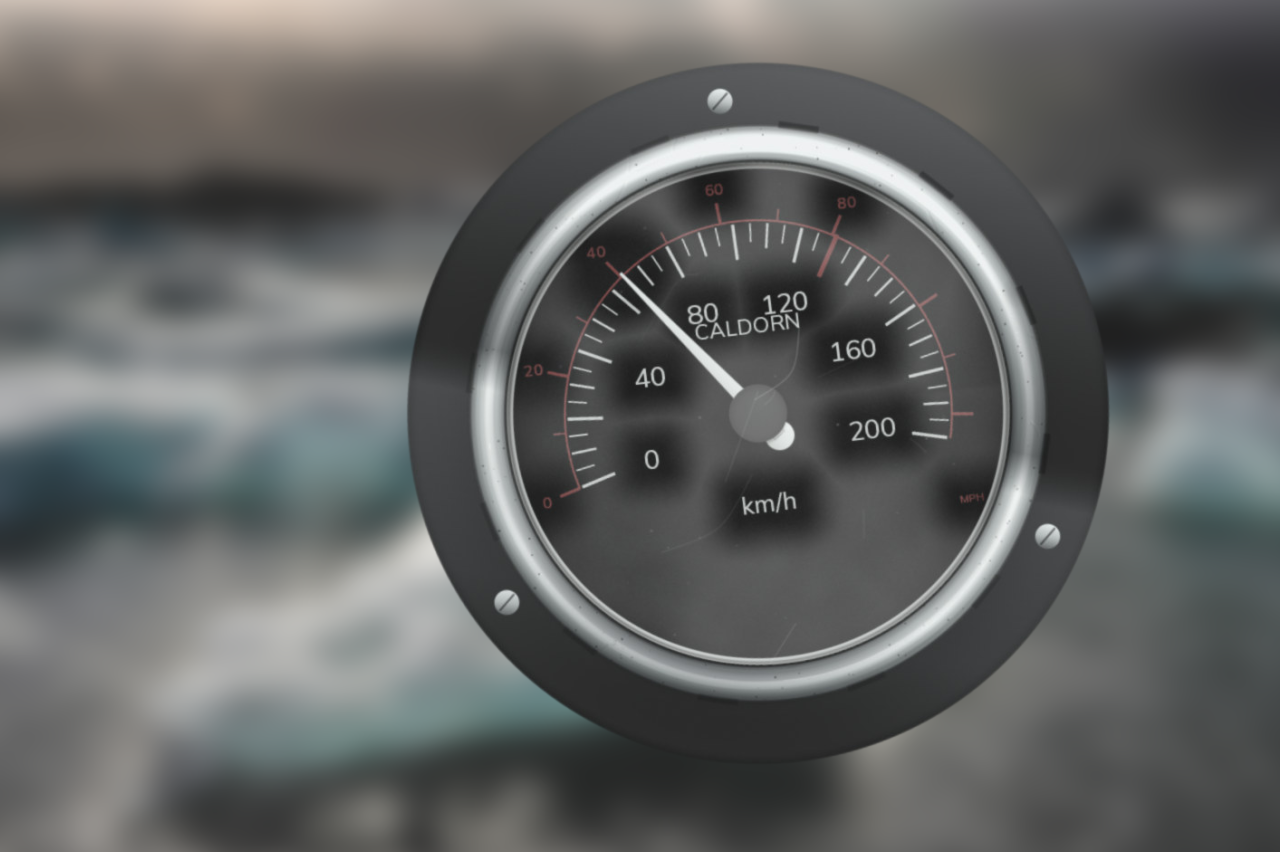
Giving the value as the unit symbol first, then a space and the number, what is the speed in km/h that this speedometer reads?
km/h 65
